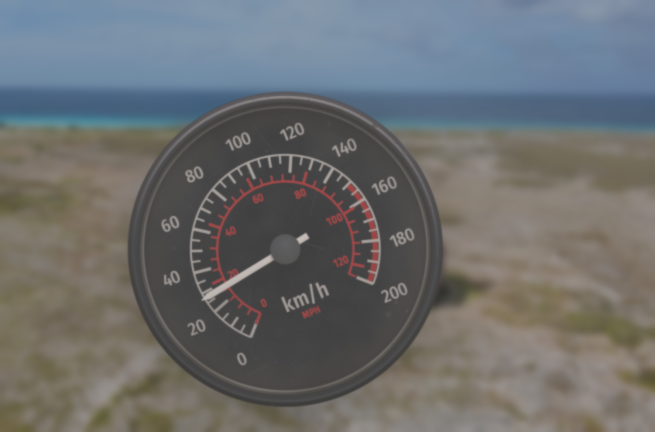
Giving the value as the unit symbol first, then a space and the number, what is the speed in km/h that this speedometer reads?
km/h 27.5
